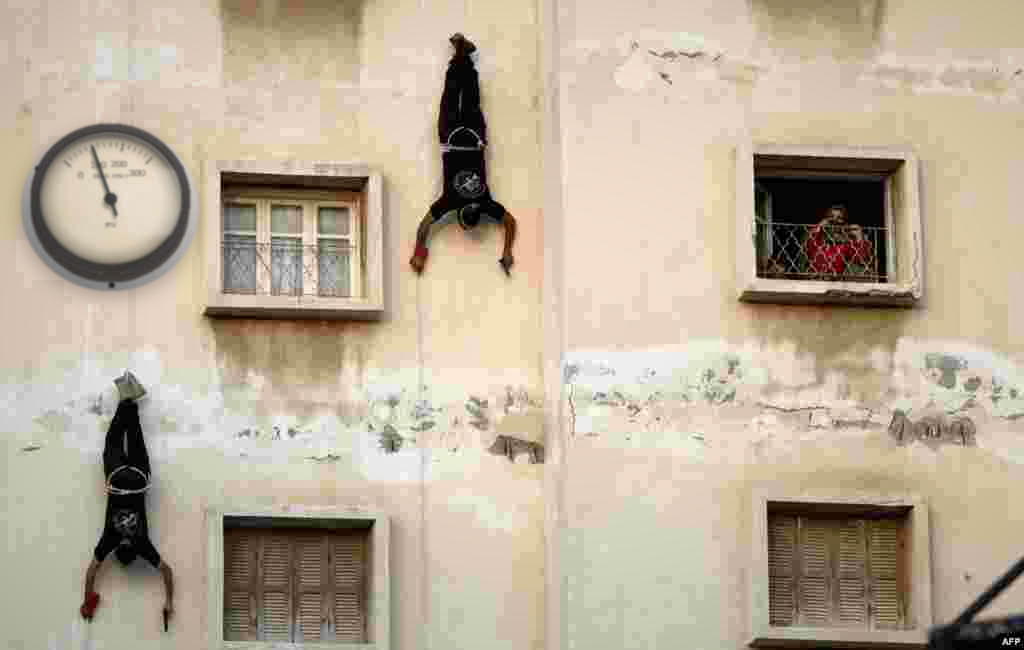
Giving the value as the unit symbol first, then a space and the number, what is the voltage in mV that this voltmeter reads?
mV 100
